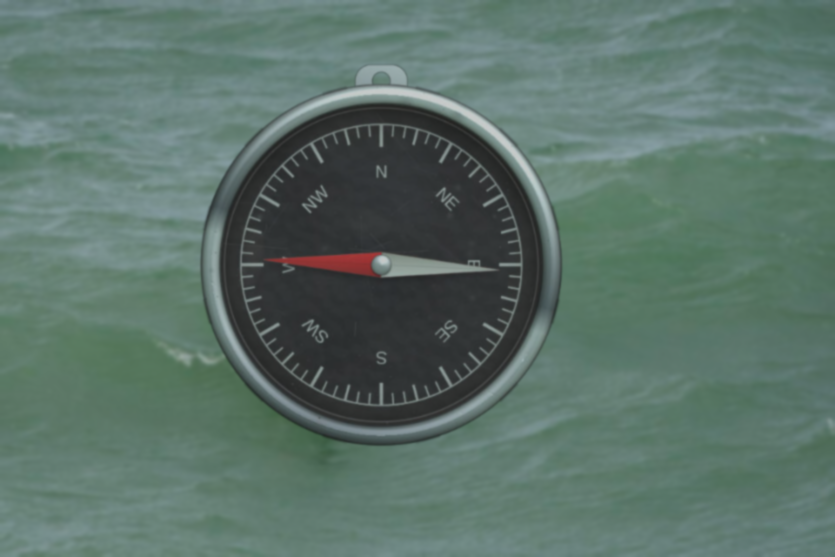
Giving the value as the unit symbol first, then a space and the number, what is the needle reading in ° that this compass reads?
° 272.5
